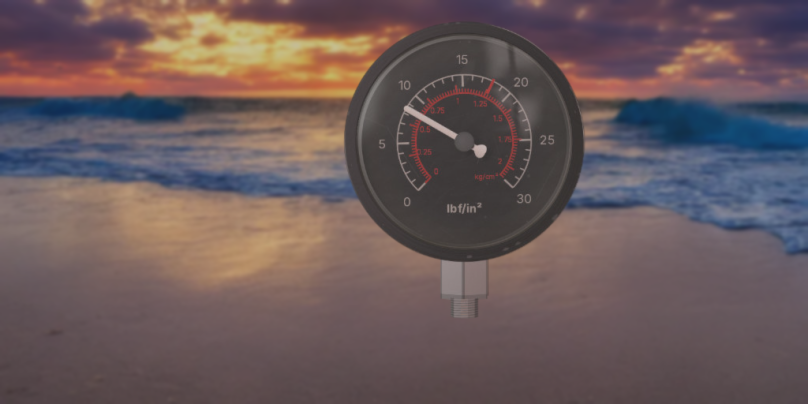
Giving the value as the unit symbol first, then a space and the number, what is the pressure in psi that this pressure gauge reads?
psi 8.5
